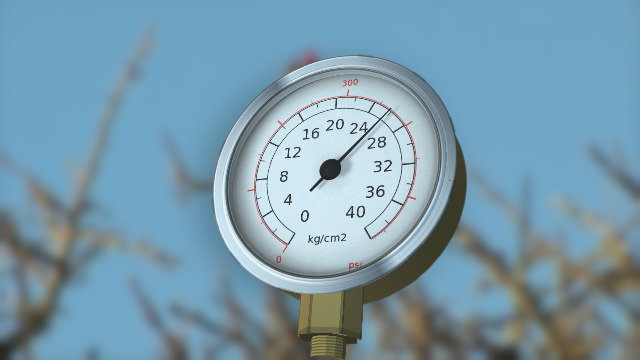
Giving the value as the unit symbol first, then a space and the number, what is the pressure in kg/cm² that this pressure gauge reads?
kg/cm² 26
